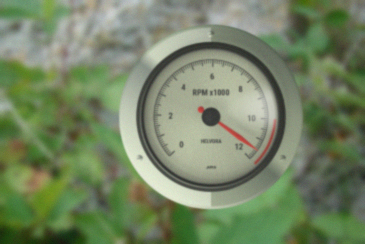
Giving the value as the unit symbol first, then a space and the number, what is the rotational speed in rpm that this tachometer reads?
rpm 11500
